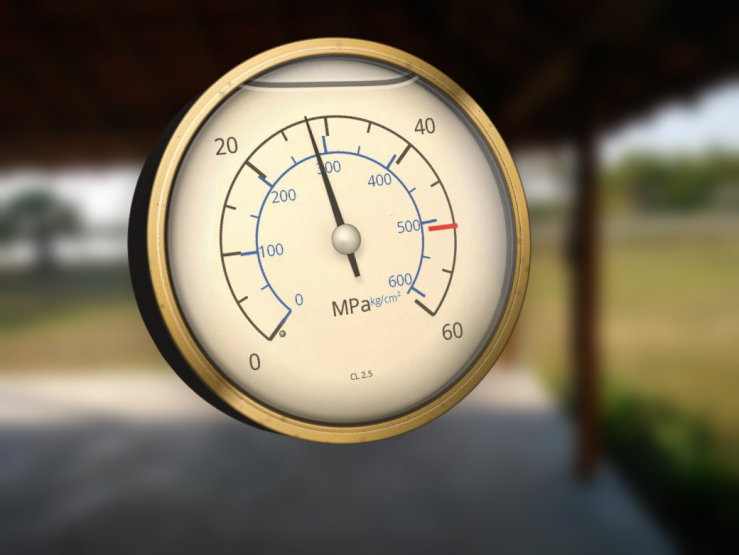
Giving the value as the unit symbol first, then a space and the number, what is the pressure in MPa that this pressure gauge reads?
MPa 27.5
